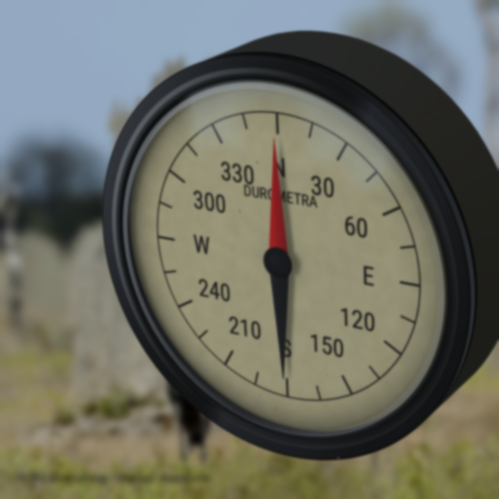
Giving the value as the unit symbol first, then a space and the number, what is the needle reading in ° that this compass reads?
° 0
